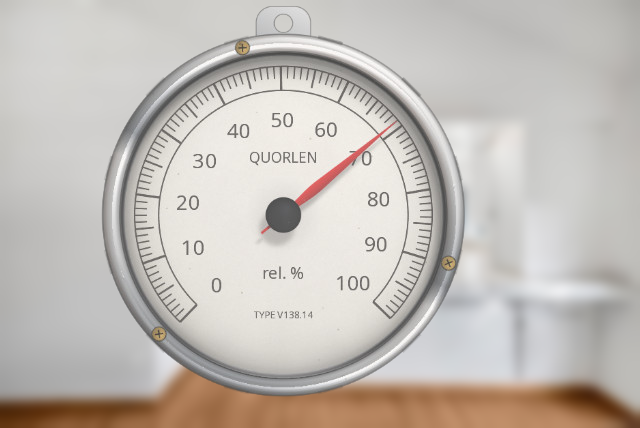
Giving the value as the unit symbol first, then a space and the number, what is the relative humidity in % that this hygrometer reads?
% 69
